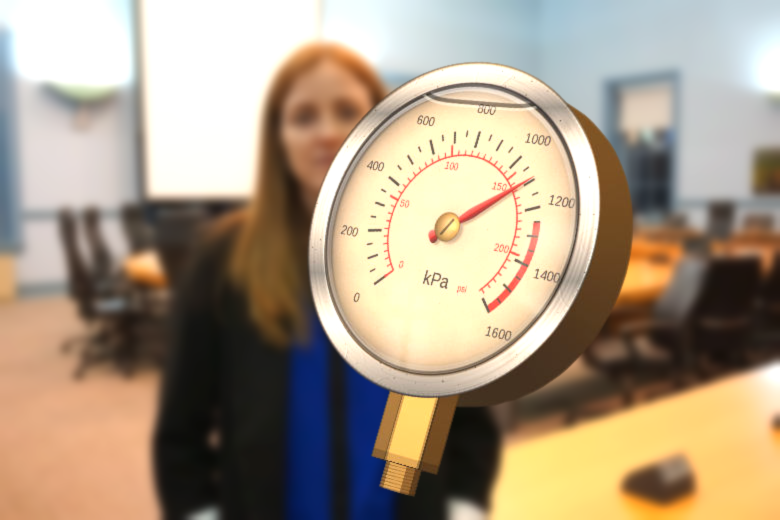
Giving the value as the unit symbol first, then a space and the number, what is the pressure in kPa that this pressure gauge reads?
kPa 1100
